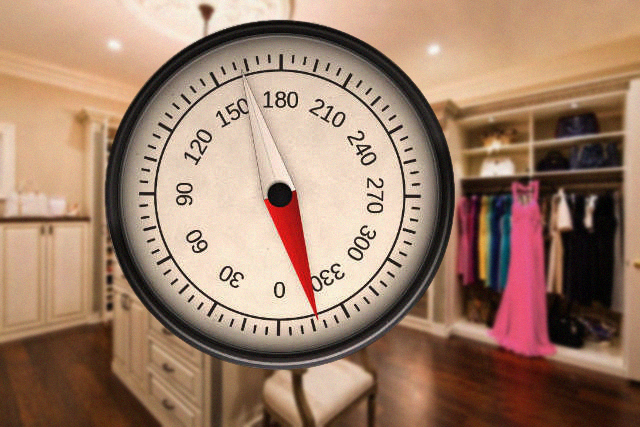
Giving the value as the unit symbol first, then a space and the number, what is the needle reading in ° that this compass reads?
° 342.5
